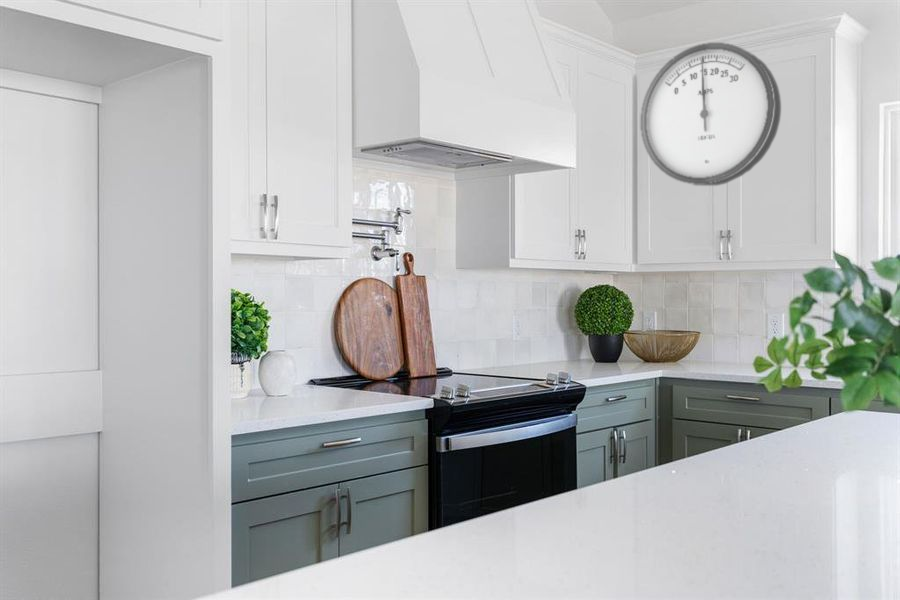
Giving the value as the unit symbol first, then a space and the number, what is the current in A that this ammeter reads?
A 15
